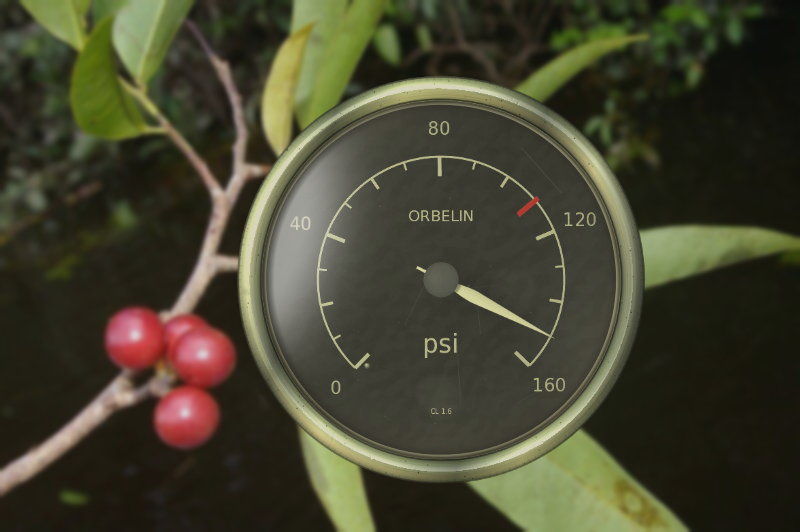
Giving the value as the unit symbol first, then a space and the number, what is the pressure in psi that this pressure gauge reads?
psi 150
